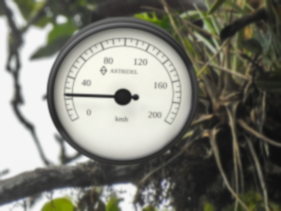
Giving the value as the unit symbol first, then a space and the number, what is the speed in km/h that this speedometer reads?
km/h 25
